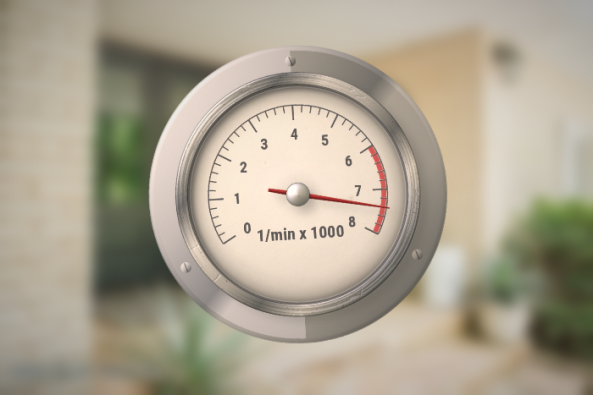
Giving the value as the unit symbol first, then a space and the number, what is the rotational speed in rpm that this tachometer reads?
rpm 7400
